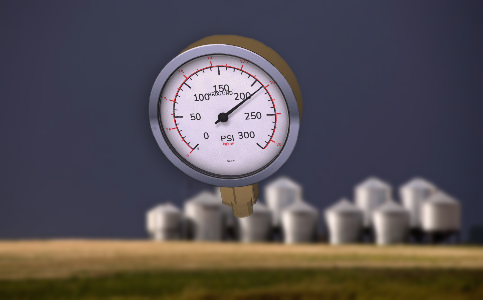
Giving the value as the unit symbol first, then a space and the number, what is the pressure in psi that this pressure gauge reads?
psi 210
